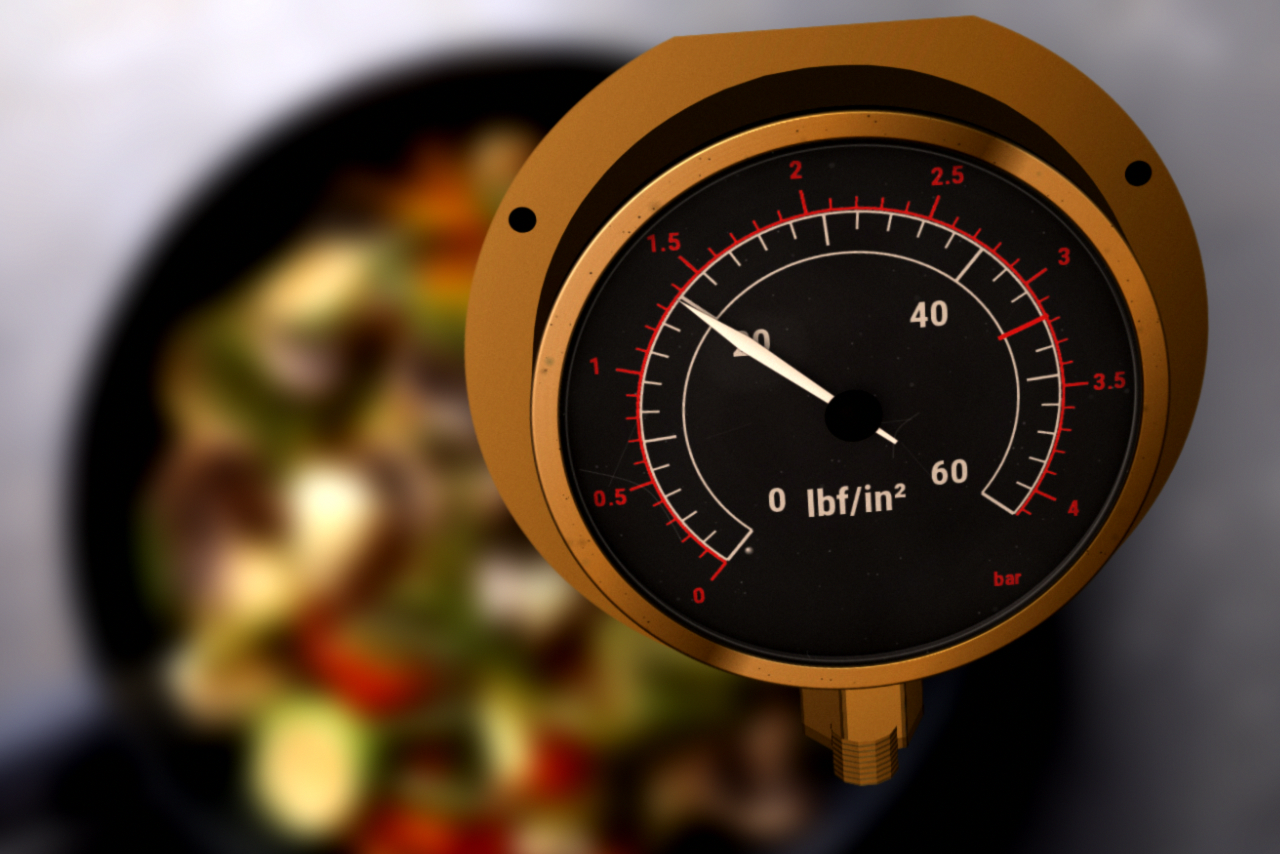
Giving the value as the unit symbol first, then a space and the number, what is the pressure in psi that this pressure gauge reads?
psi 20
